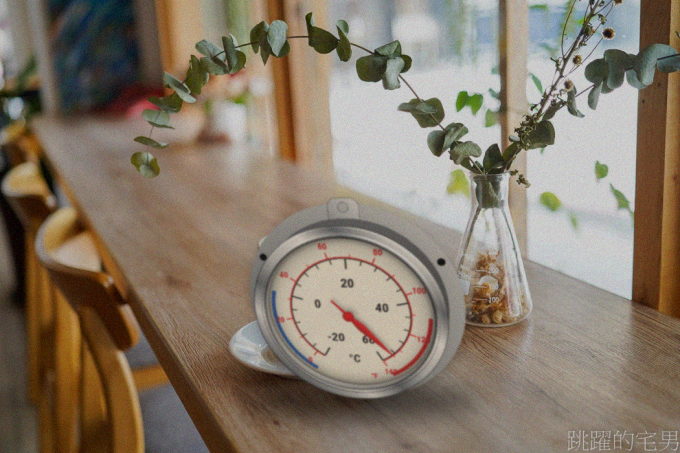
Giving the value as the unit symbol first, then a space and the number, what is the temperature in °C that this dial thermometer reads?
°C 56
